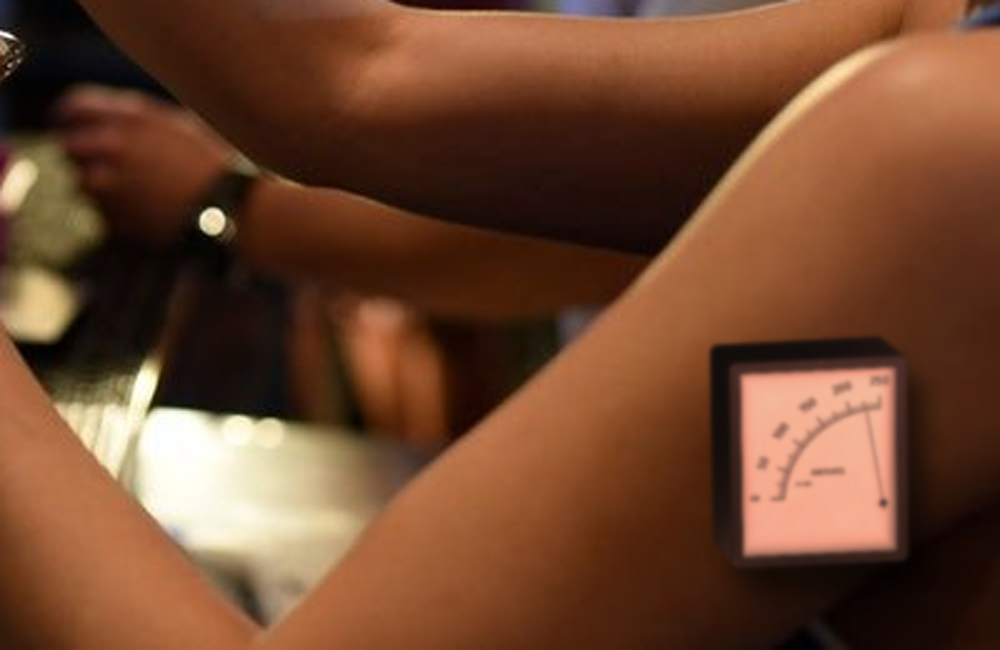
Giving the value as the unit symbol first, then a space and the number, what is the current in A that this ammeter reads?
A 225
